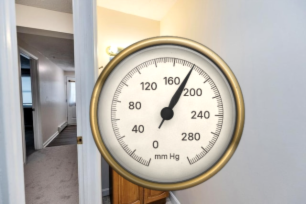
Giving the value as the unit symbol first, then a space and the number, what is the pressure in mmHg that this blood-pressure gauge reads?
mmHg 180
